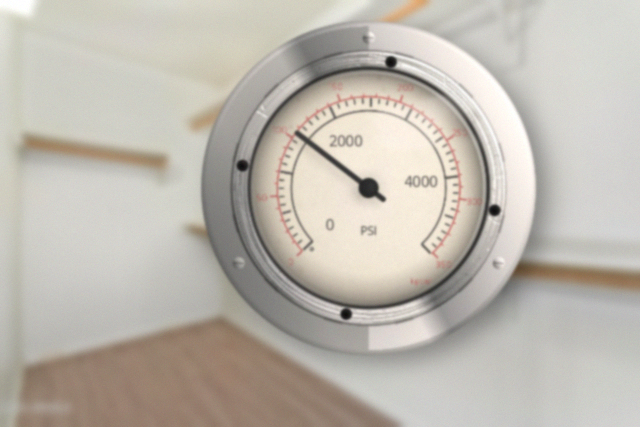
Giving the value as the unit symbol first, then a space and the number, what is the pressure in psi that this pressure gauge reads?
psi 1500
